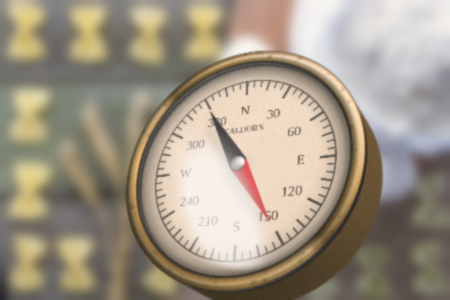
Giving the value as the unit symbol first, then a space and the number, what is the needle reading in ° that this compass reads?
° 150
